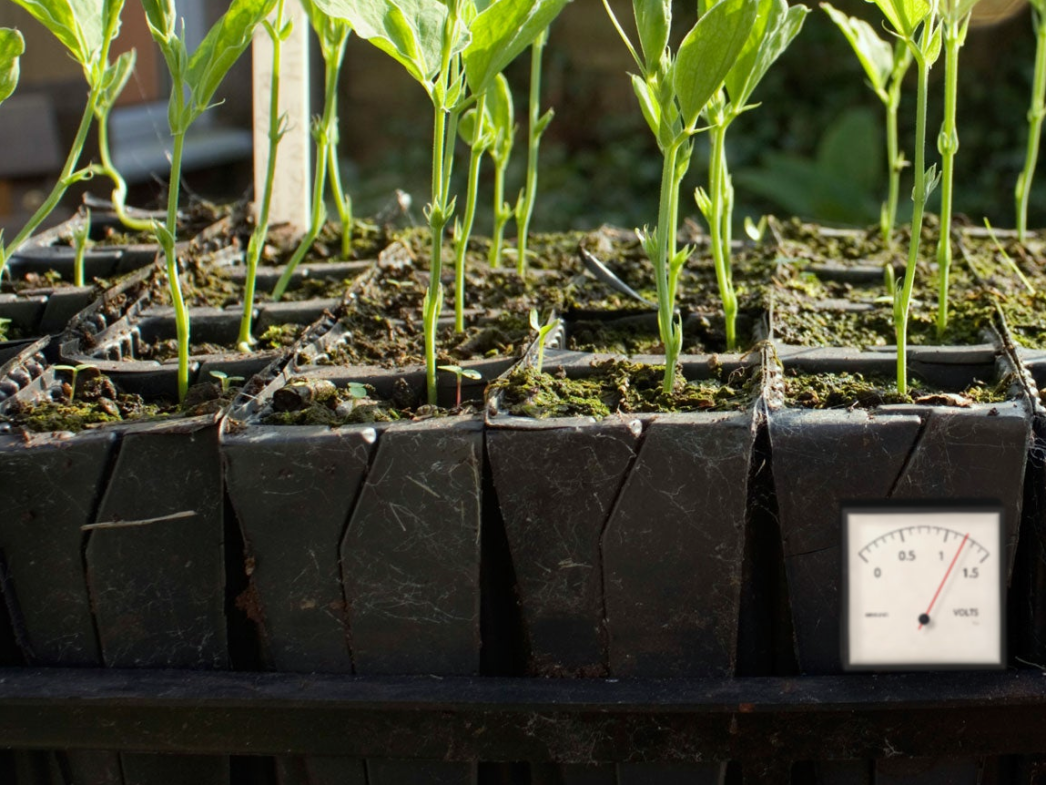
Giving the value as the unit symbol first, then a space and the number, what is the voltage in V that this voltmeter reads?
V 1.2
